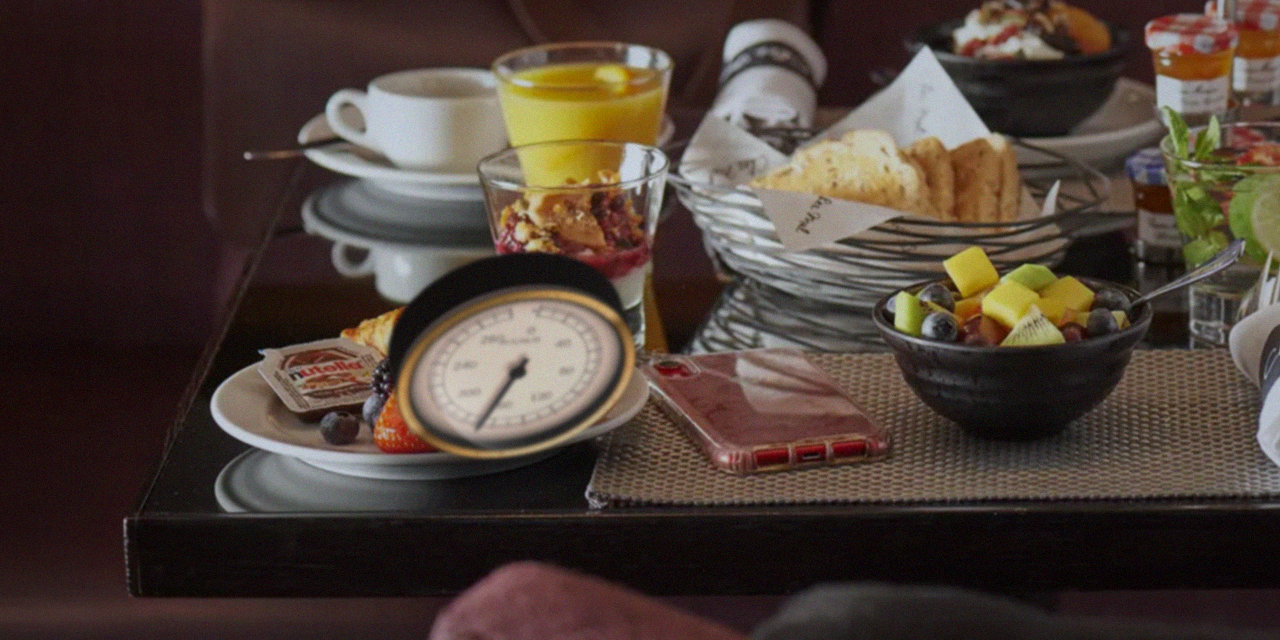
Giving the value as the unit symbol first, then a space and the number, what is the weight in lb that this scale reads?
lb 170
